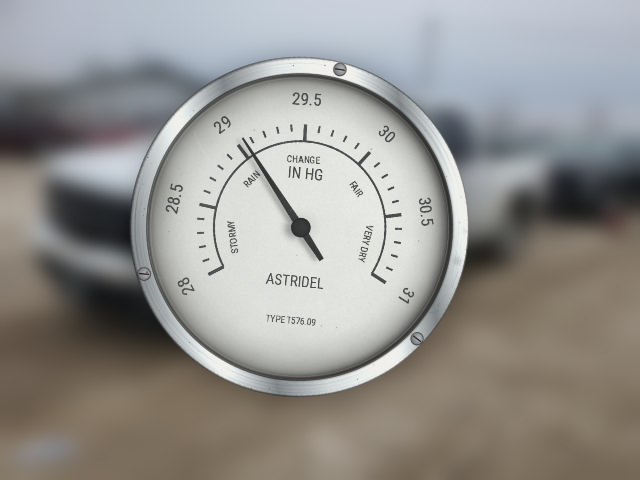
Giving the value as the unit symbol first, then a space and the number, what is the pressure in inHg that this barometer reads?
inHg 29.05
